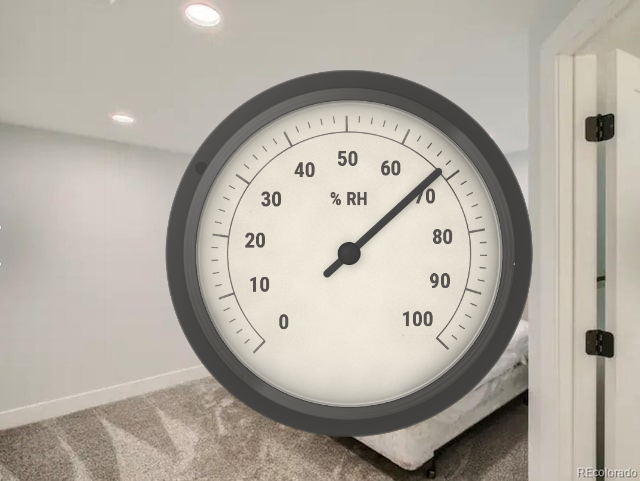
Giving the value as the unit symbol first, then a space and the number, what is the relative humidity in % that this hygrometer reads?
% 68
